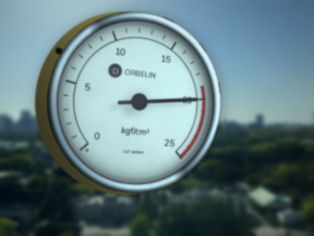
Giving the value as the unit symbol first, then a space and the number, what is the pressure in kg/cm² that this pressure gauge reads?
kg/cm² 20
